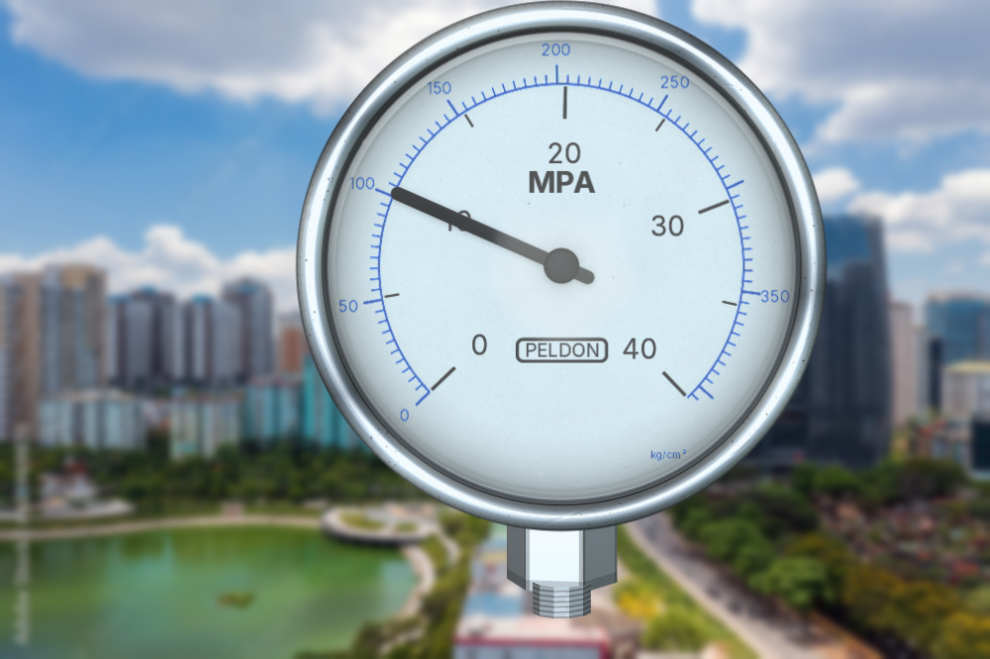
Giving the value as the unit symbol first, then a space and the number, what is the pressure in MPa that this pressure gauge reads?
MPa 10
